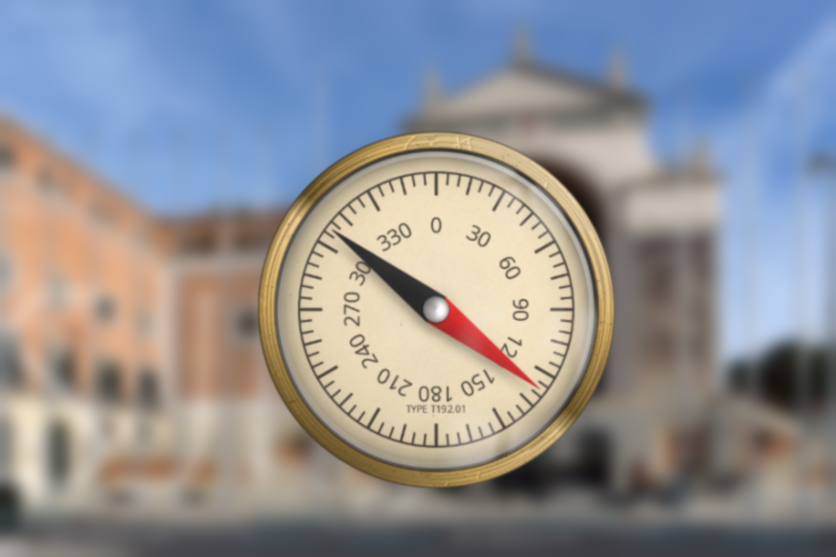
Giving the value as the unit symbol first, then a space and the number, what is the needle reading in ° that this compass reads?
° 127.5
